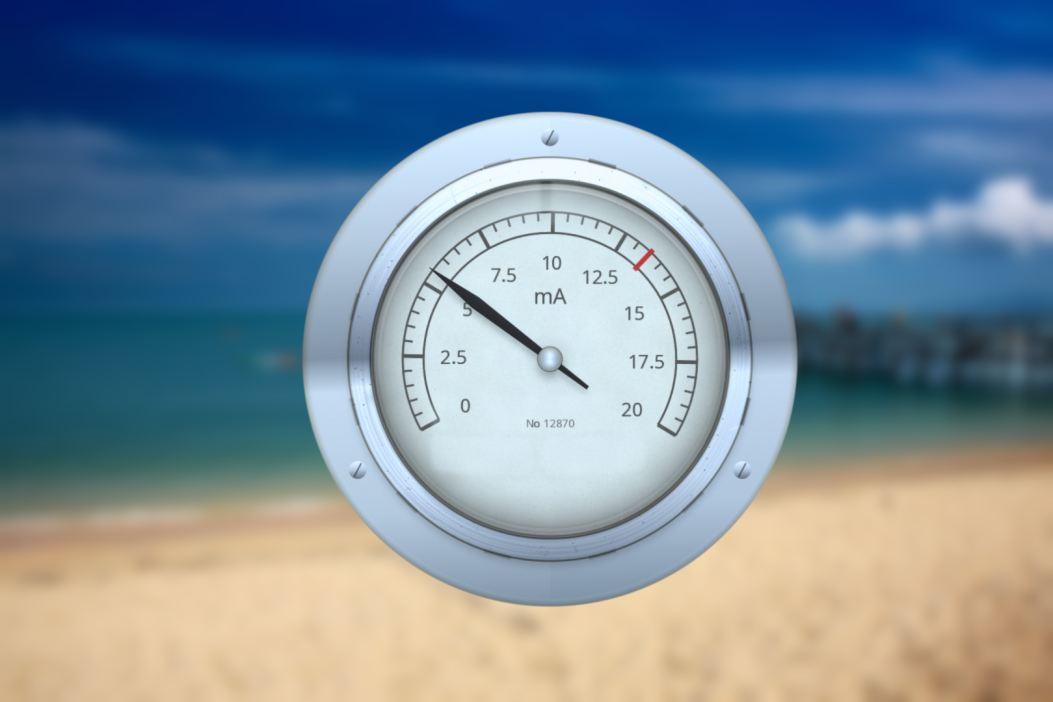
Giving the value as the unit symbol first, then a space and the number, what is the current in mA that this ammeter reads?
mA 5.5
